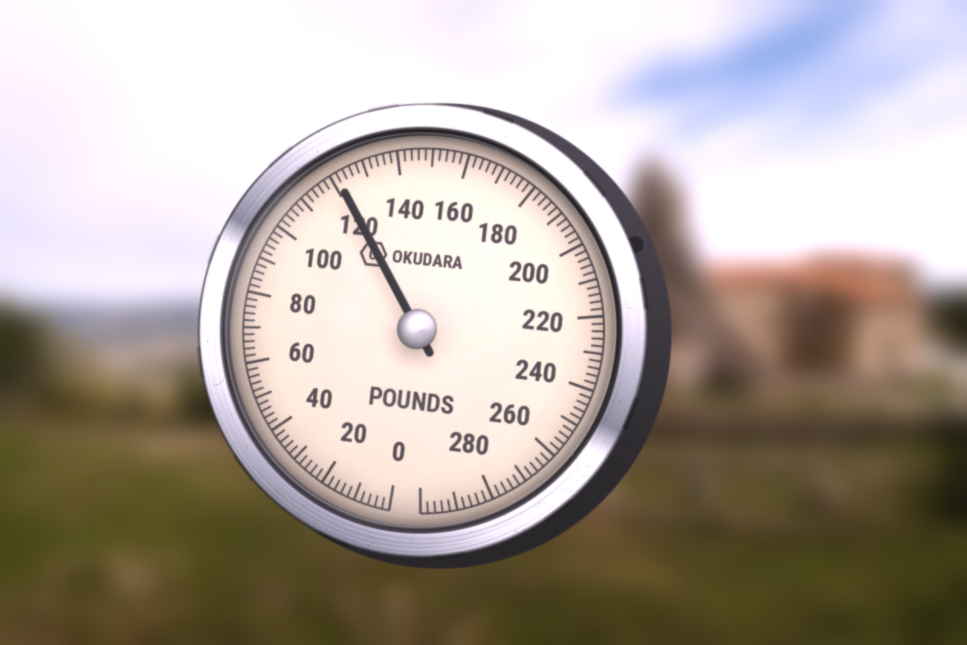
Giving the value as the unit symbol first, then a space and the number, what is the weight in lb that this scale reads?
lb 122
